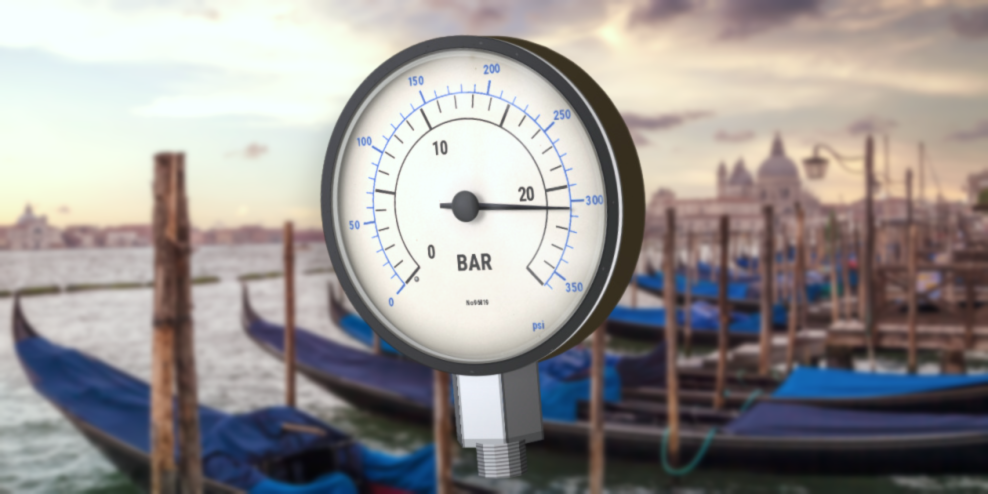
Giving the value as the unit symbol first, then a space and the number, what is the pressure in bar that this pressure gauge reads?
bar 21
